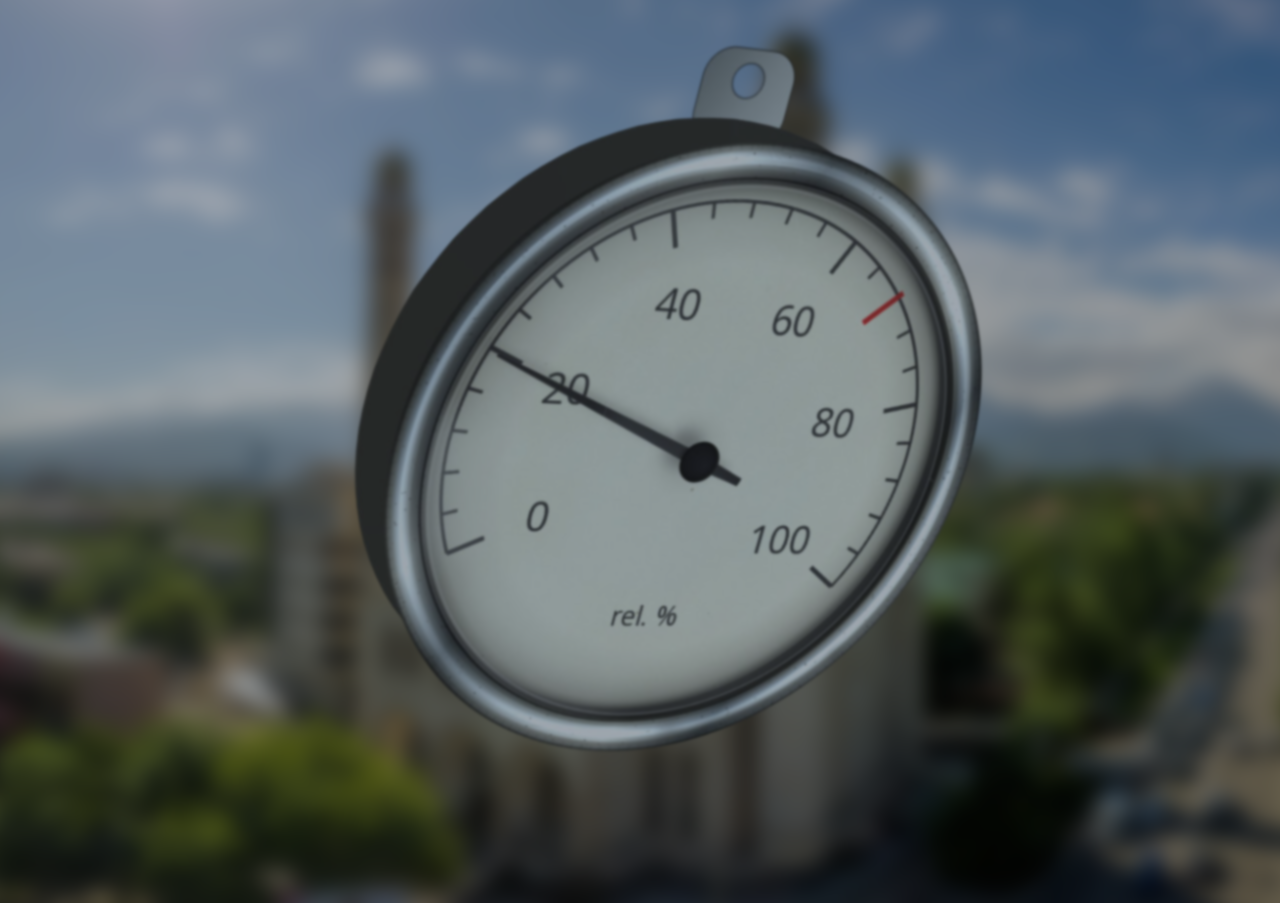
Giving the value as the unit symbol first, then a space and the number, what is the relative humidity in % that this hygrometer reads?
% 20
